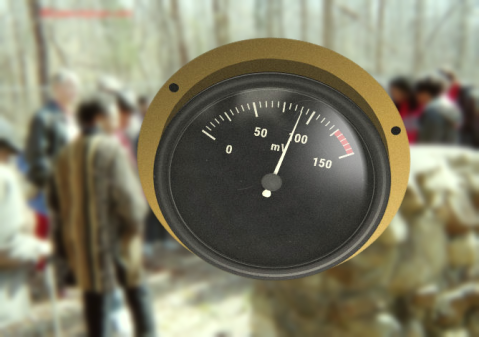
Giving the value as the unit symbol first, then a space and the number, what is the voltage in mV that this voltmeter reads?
mV 90
